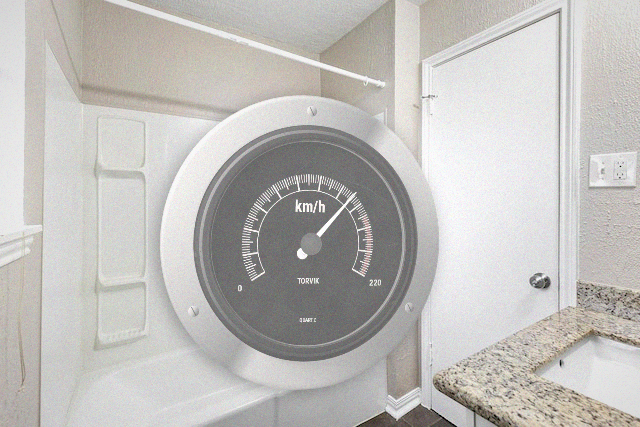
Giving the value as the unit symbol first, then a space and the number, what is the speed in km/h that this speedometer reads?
km/h 150
